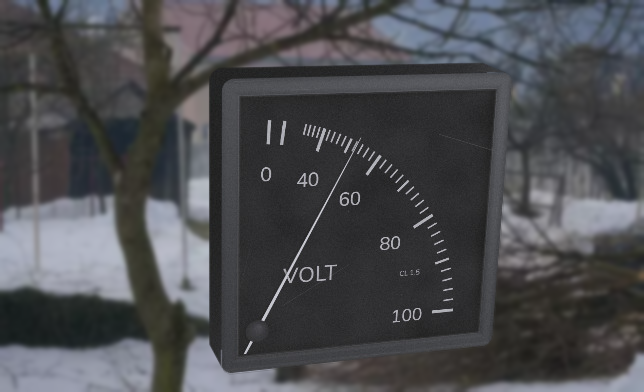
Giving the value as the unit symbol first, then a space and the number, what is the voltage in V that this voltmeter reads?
V 52
